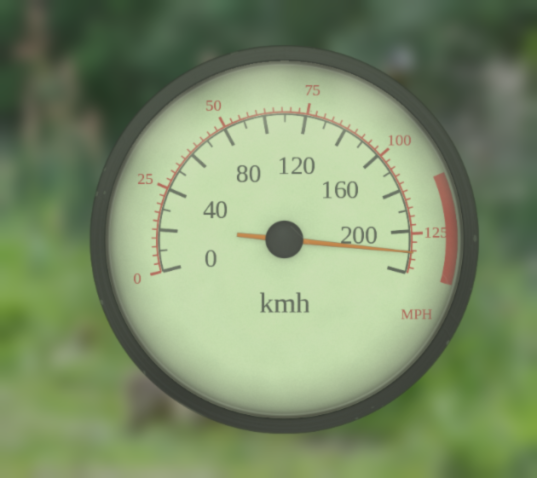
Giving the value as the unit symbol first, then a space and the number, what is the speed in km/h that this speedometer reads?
km/h 210
